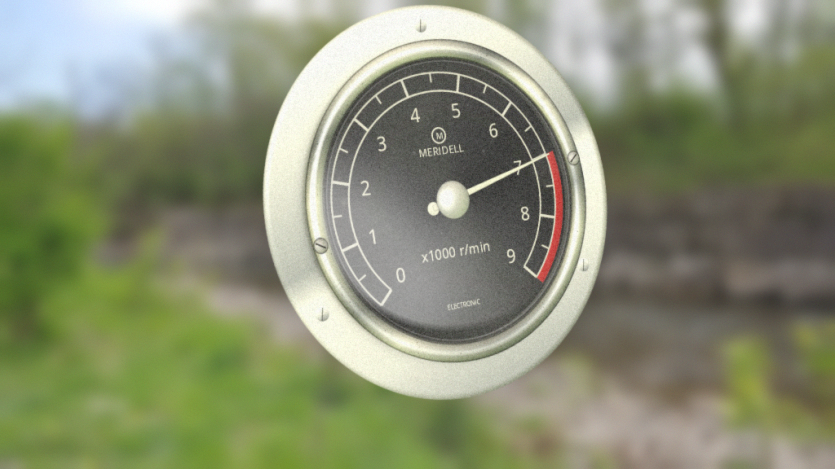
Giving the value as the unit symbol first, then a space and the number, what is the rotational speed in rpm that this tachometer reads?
rpm 7000
